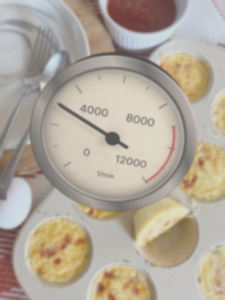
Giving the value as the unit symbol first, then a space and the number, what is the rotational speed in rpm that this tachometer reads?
rpm 3000
